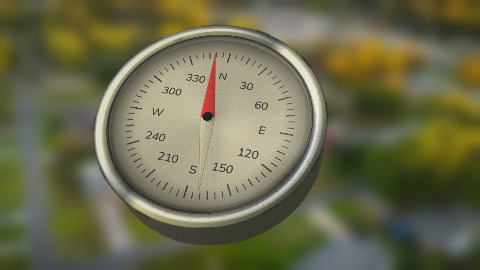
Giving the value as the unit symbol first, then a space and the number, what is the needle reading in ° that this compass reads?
° 350
